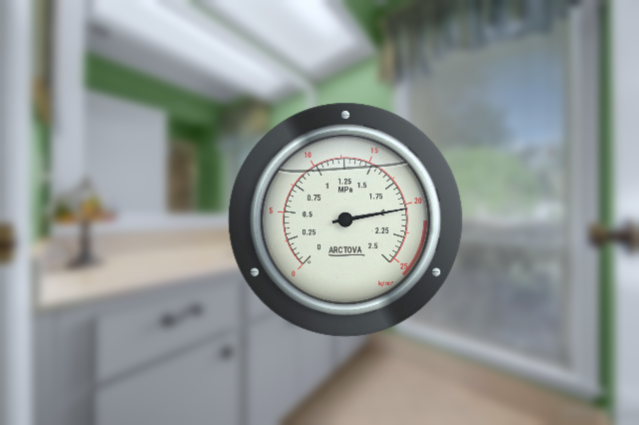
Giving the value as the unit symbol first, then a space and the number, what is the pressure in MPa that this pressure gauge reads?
MPa 2
